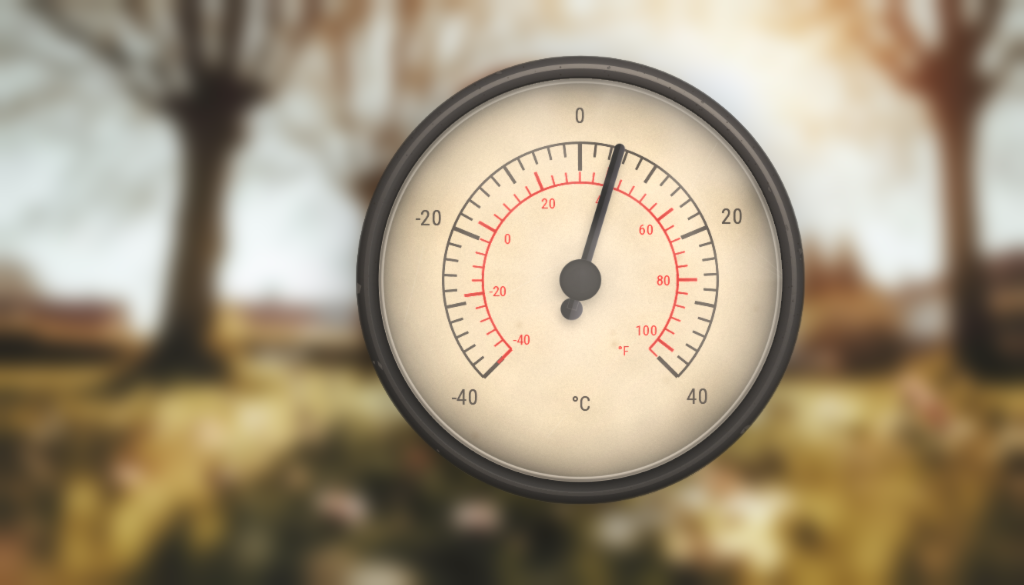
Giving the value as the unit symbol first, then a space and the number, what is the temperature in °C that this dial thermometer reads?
°C 5
